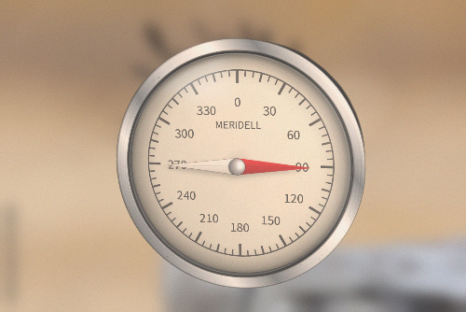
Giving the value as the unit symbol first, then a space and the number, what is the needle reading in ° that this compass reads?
° 90
